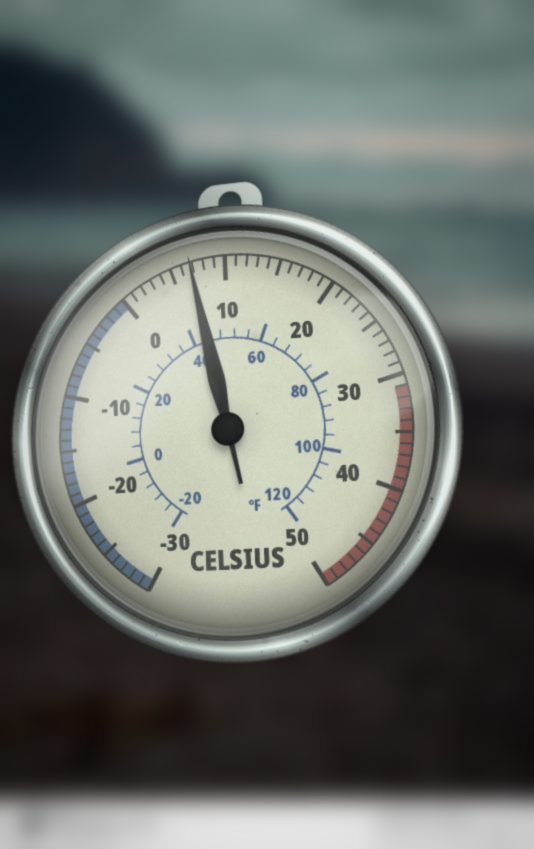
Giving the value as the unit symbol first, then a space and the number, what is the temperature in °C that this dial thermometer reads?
°C 7
